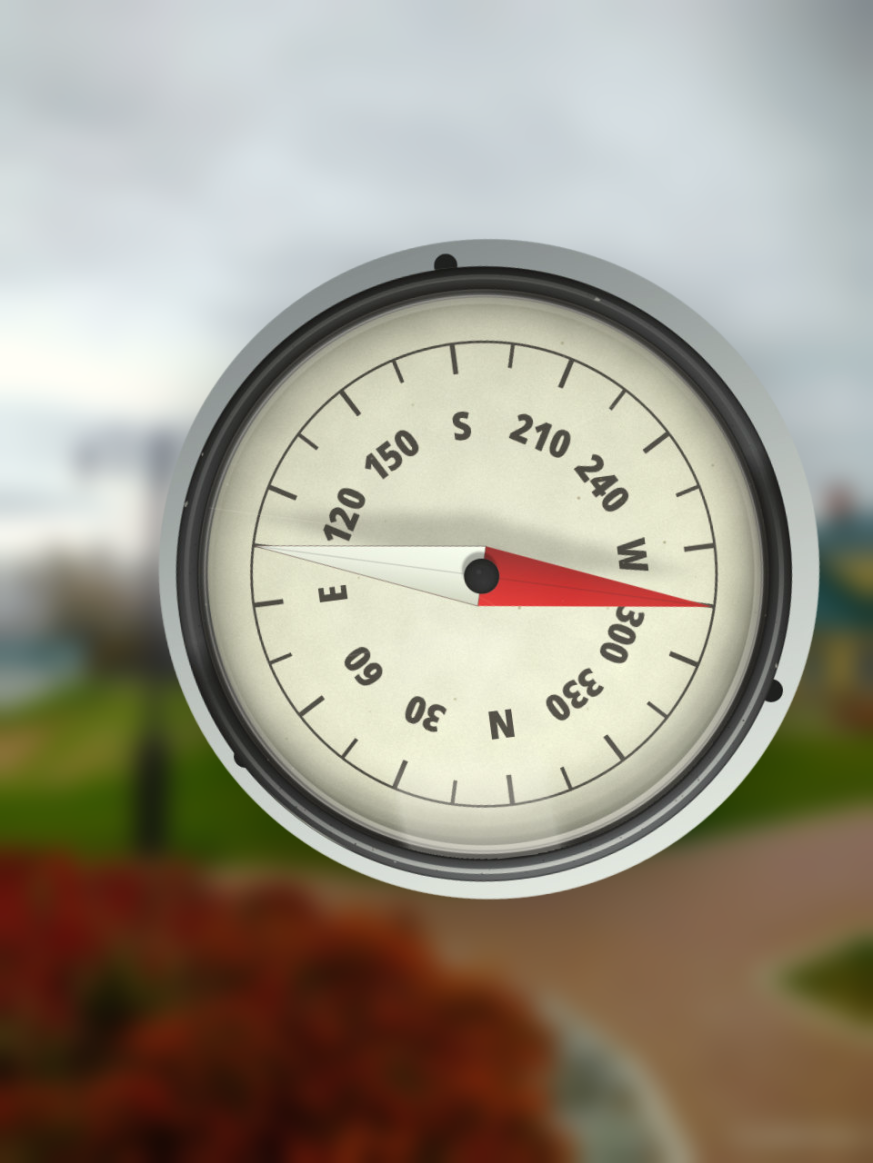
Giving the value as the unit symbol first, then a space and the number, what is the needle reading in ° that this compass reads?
° 285
